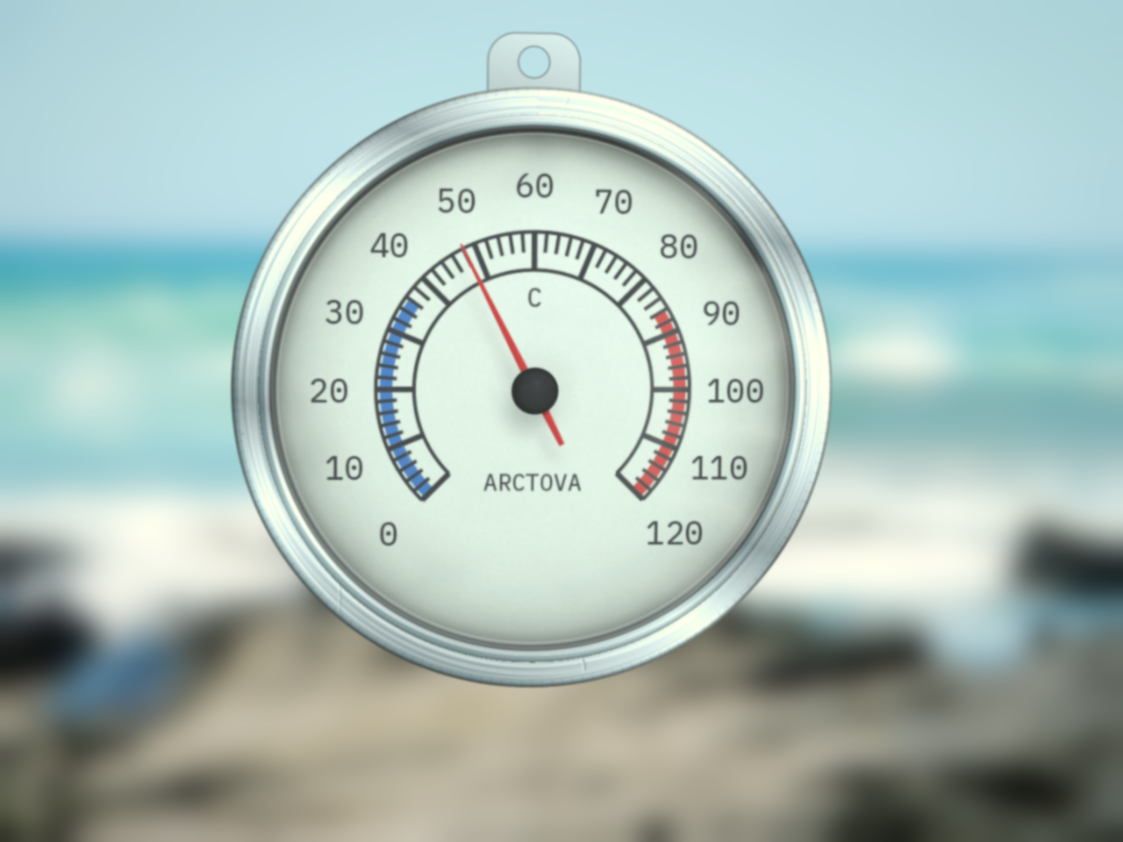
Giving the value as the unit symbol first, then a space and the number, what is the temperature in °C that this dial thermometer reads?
°C 48
